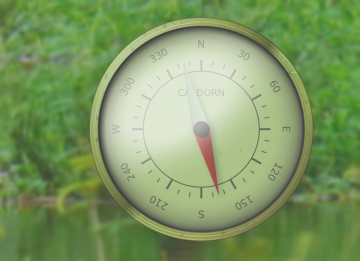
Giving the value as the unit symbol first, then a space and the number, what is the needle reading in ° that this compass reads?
° 165
